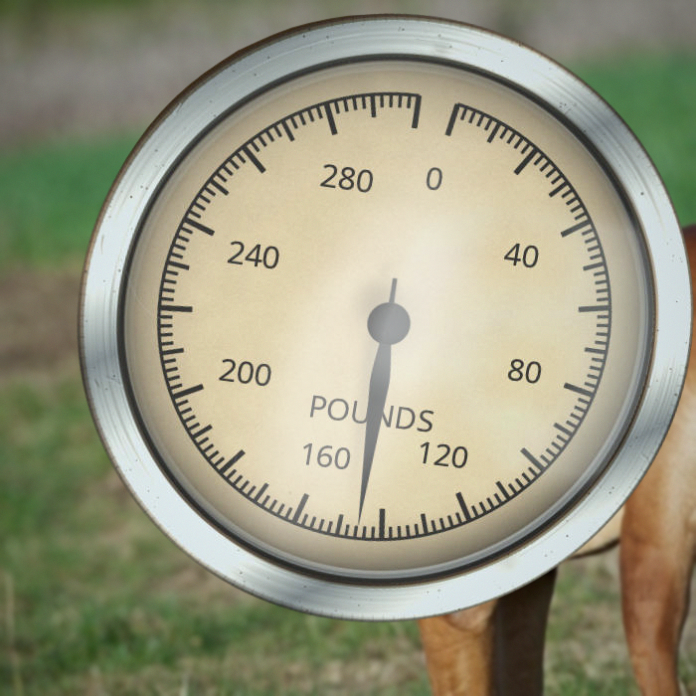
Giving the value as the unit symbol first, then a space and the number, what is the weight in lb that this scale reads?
lb 146
